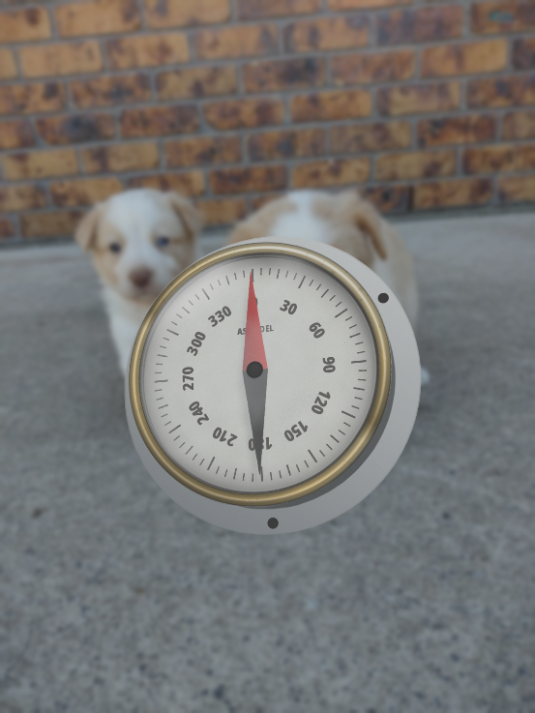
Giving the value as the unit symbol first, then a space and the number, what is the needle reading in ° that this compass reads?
° 0
